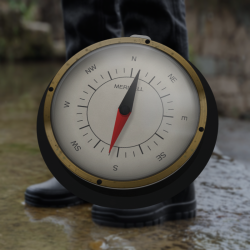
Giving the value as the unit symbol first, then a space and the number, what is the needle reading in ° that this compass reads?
° 190
